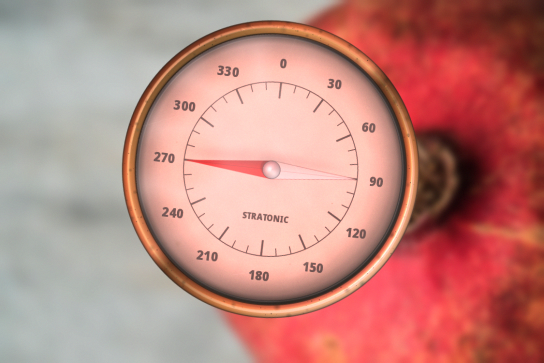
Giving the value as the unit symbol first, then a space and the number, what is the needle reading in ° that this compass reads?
° 270
